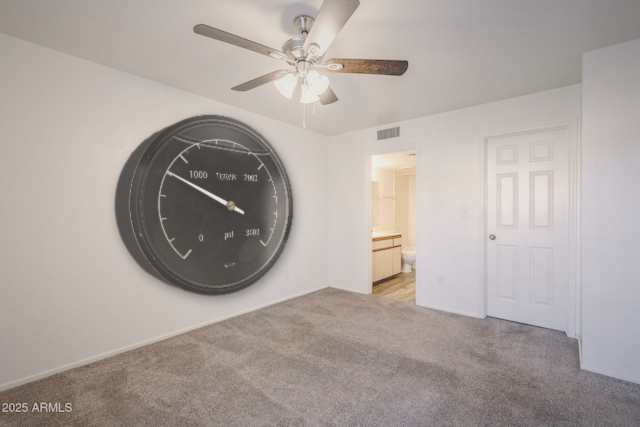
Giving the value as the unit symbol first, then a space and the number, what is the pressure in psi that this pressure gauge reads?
psi 800
